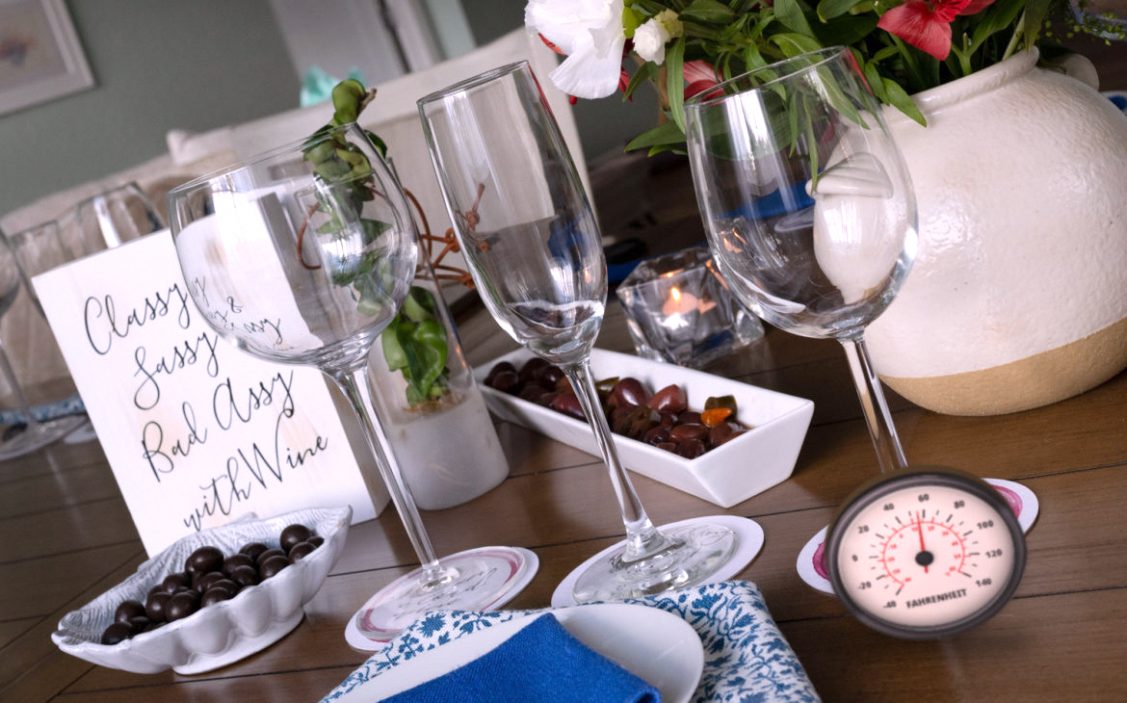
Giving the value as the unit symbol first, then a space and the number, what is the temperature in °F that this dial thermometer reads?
°F 55
